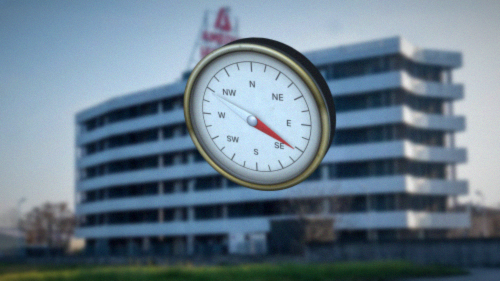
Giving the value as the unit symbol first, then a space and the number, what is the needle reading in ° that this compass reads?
° 120
